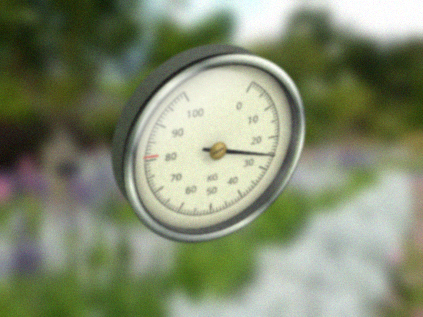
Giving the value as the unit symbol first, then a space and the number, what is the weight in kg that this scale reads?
kg 25
